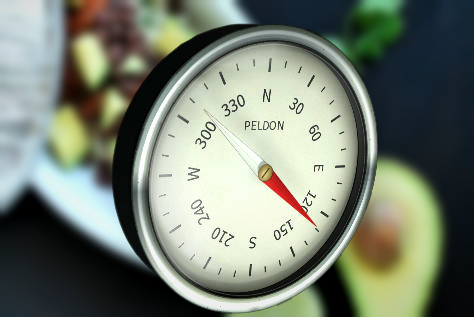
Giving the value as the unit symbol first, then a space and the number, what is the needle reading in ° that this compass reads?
° 130
